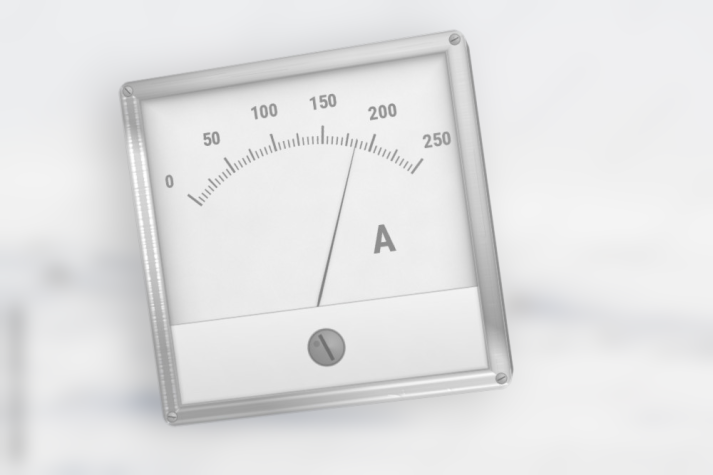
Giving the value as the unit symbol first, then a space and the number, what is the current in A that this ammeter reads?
A 185
